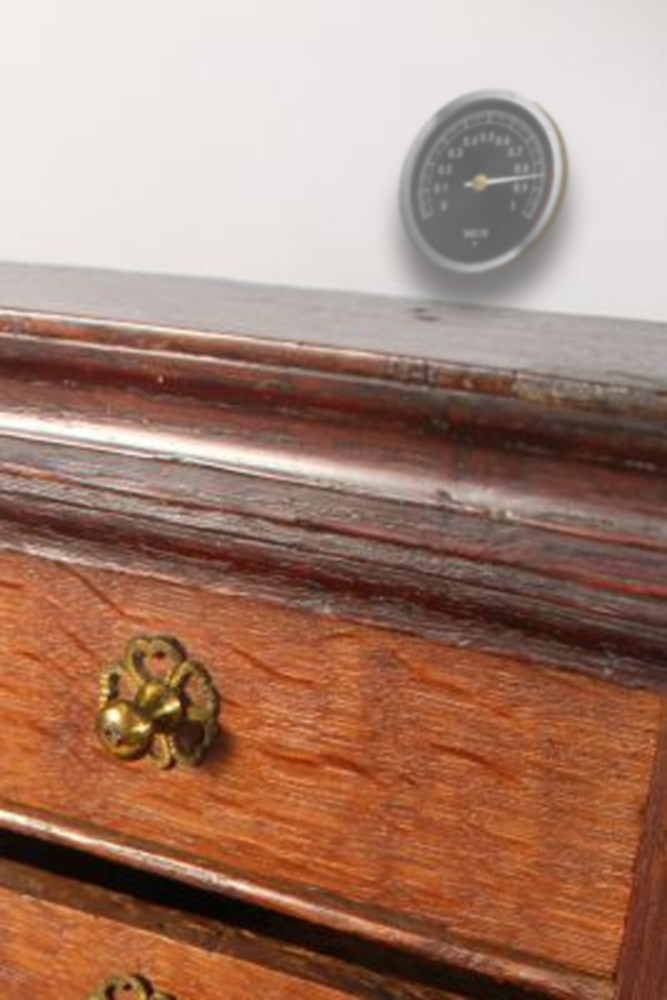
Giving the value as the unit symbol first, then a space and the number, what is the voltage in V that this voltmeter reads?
V 0.85
